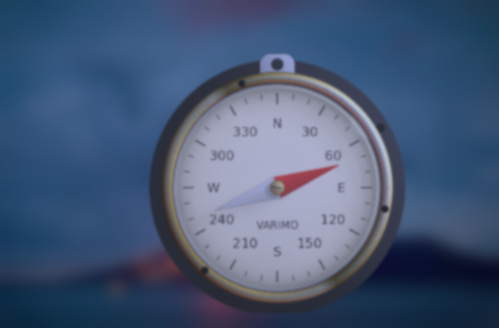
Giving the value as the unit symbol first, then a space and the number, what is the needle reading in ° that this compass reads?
° 70
